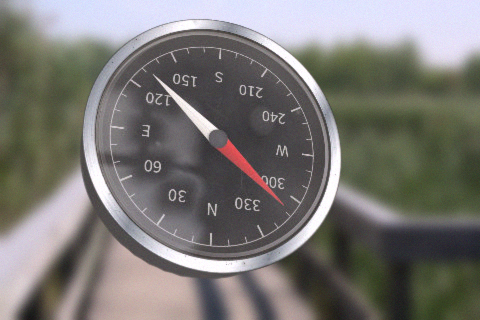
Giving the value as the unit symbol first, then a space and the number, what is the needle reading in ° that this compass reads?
° 310
